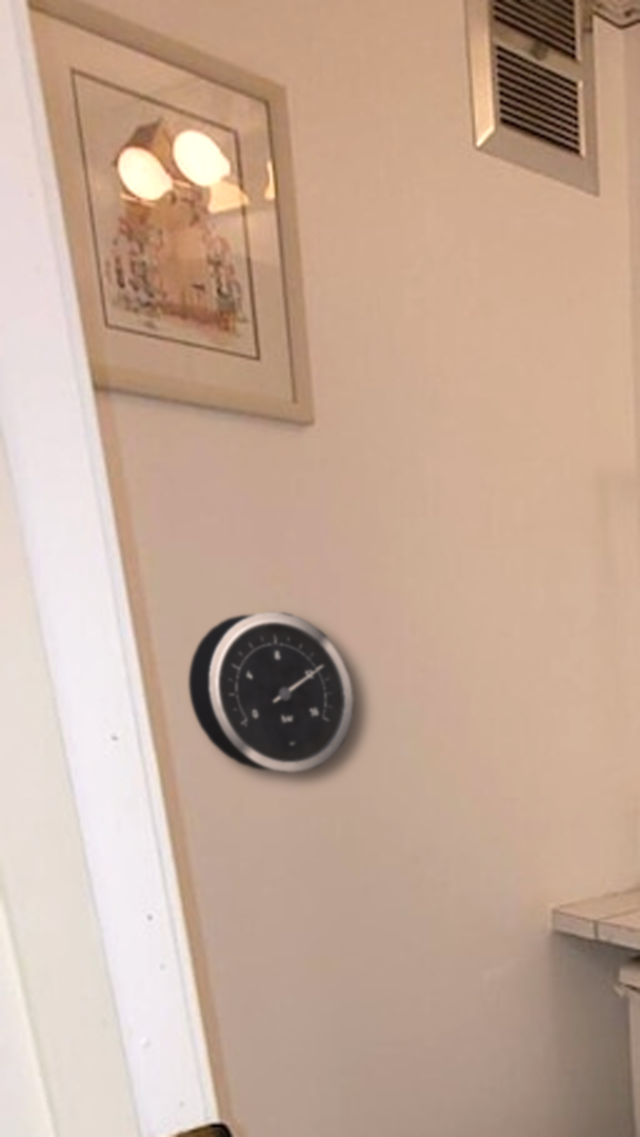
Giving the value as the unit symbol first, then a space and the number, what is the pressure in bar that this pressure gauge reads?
bar 12
